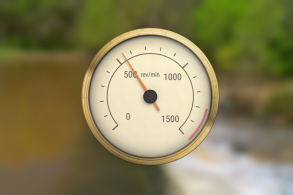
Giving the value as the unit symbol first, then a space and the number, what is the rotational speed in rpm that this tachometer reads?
rpm 550
